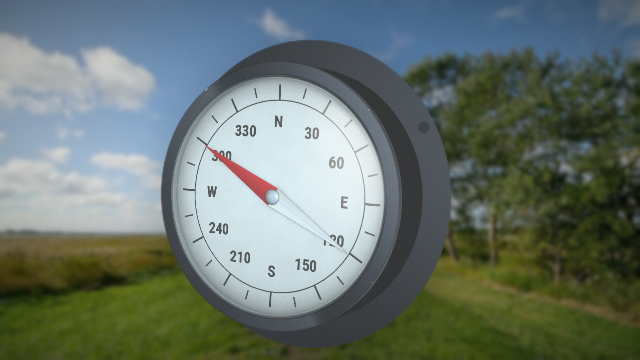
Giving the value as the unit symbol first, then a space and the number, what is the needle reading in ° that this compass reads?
° 300
